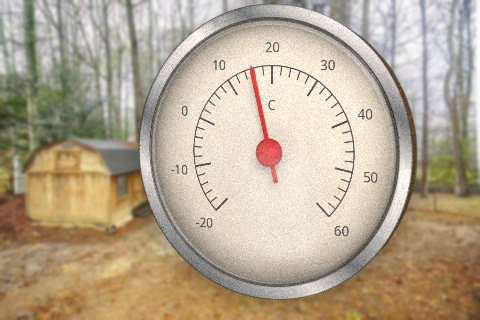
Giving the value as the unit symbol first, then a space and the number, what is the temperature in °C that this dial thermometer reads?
°C 16
